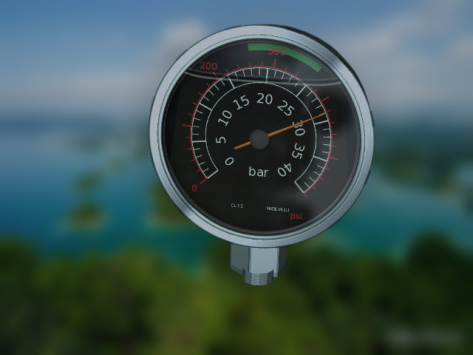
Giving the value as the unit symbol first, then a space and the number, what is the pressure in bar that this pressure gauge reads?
bar 29
